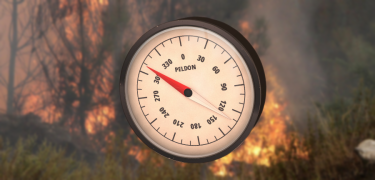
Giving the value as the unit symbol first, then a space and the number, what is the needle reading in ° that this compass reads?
° 310
